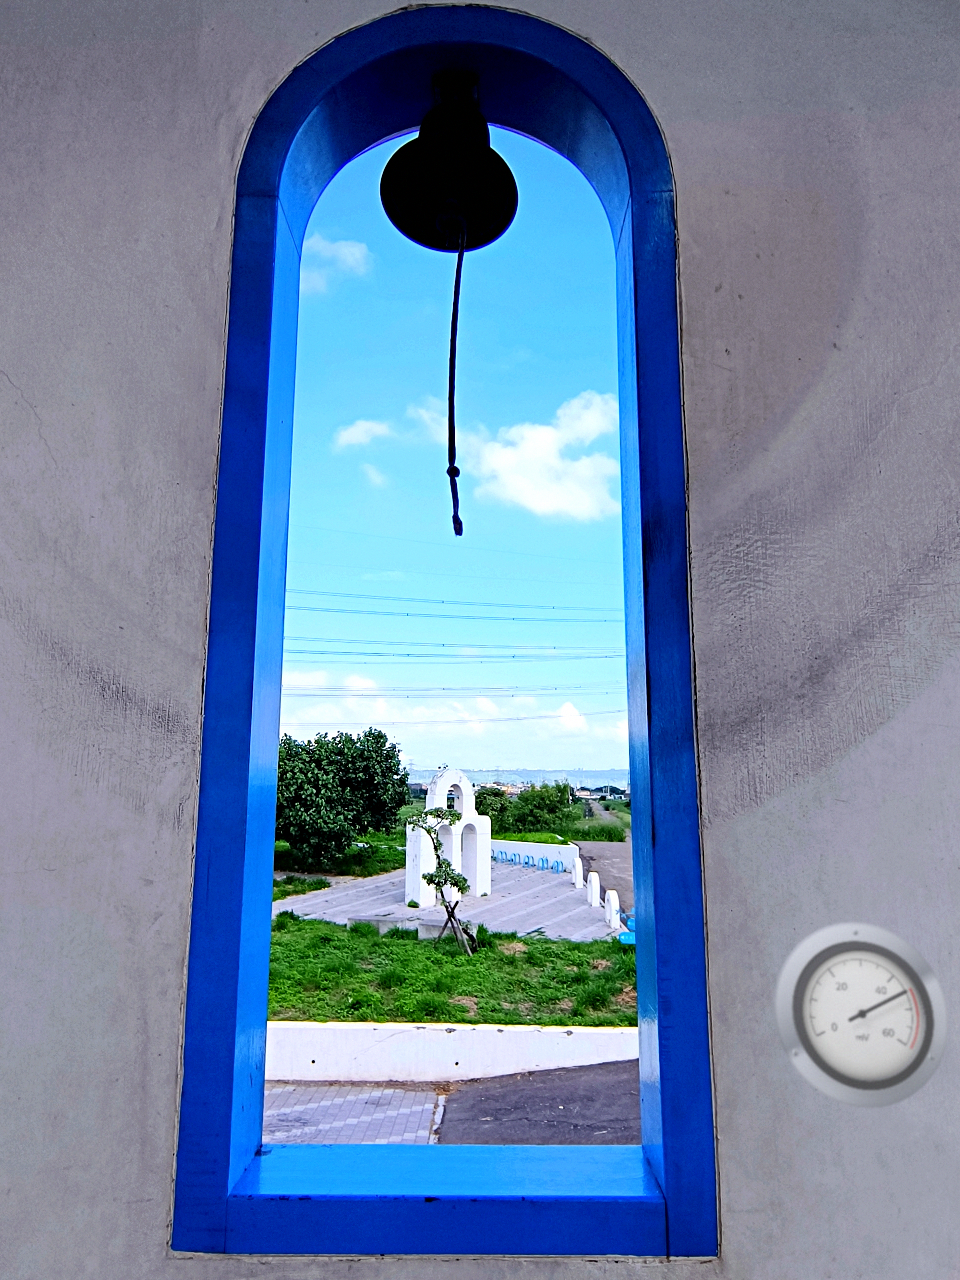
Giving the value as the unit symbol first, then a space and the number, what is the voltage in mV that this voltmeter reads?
mV 45
